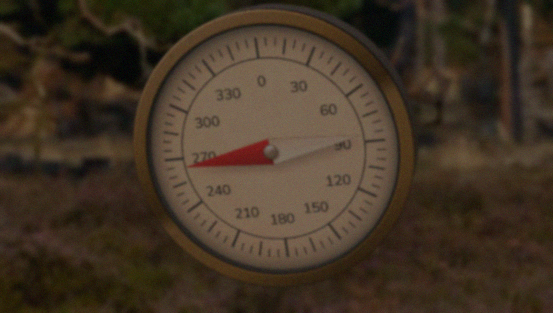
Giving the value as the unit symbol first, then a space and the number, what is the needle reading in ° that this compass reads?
° 265
